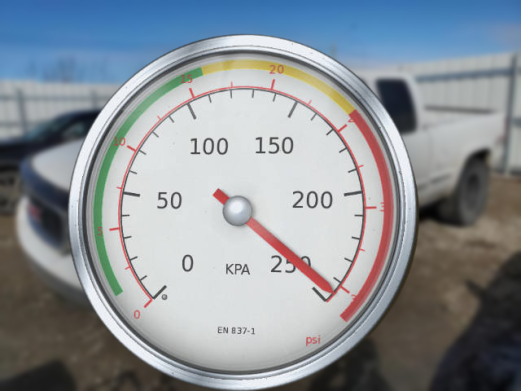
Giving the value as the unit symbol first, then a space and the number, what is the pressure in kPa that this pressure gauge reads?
kPa 245
